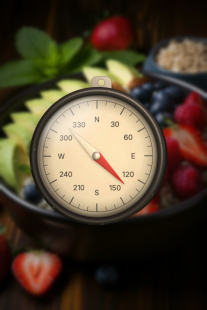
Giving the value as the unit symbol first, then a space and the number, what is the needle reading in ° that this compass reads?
° 135
